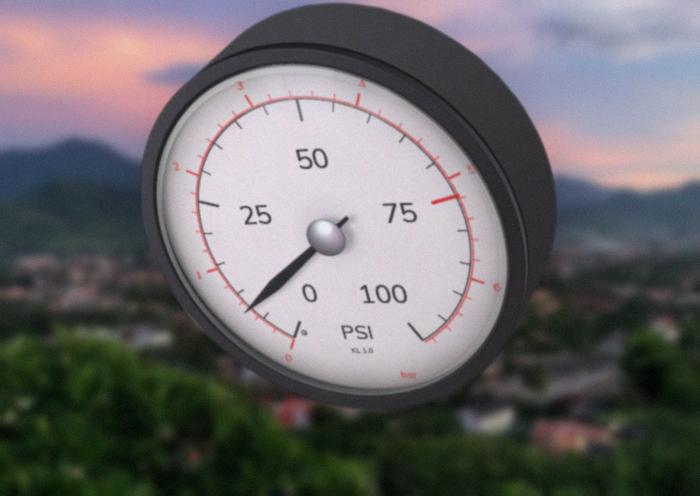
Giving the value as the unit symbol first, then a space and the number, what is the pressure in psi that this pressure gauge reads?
psi 7.5
